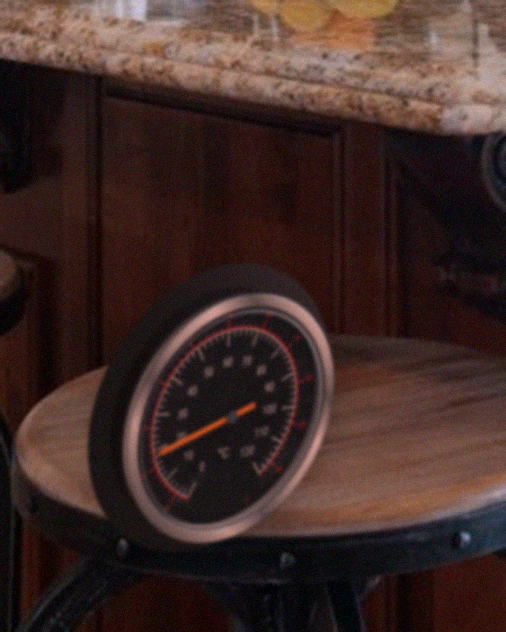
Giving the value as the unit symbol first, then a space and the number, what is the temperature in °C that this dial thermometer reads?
°C 20
